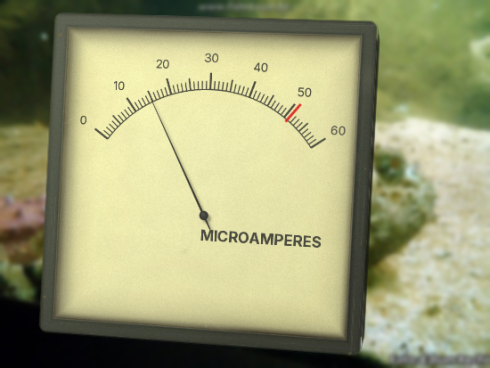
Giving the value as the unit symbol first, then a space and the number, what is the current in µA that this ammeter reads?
µA 15
